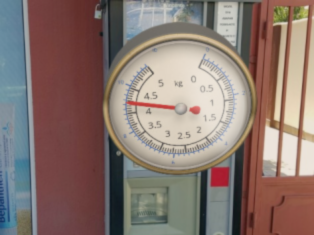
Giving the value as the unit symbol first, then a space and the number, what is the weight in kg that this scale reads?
kg 4.25
